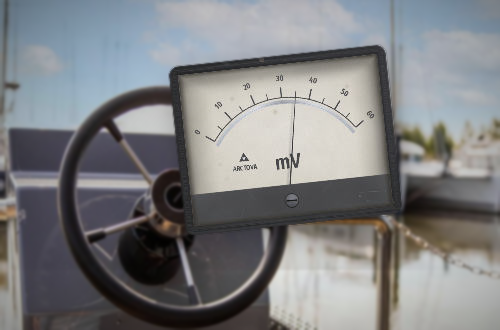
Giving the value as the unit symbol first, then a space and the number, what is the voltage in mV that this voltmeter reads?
mV 35
